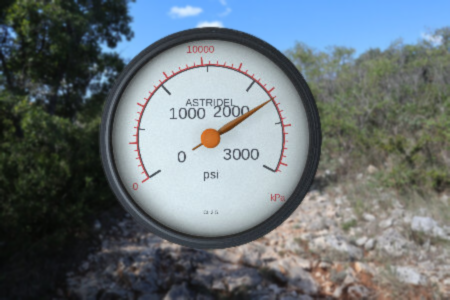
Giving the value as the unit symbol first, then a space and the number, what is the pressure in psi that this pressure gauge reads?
psi 2250
